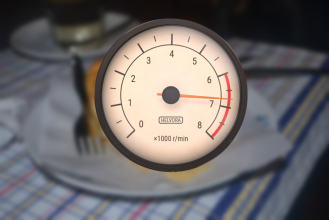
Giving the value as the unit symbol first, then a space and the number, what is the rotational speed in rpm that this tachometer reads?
rpm 6750
